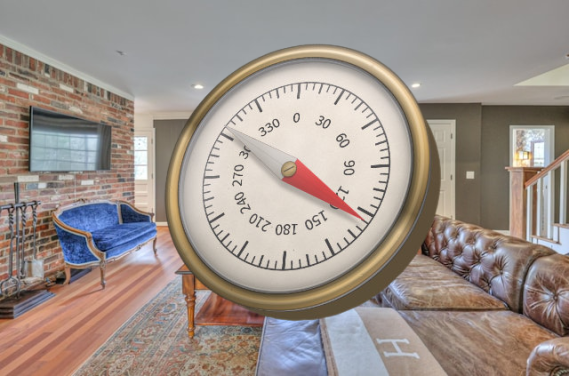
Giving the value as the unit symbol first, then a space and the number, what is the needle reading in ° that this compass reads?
° 125
